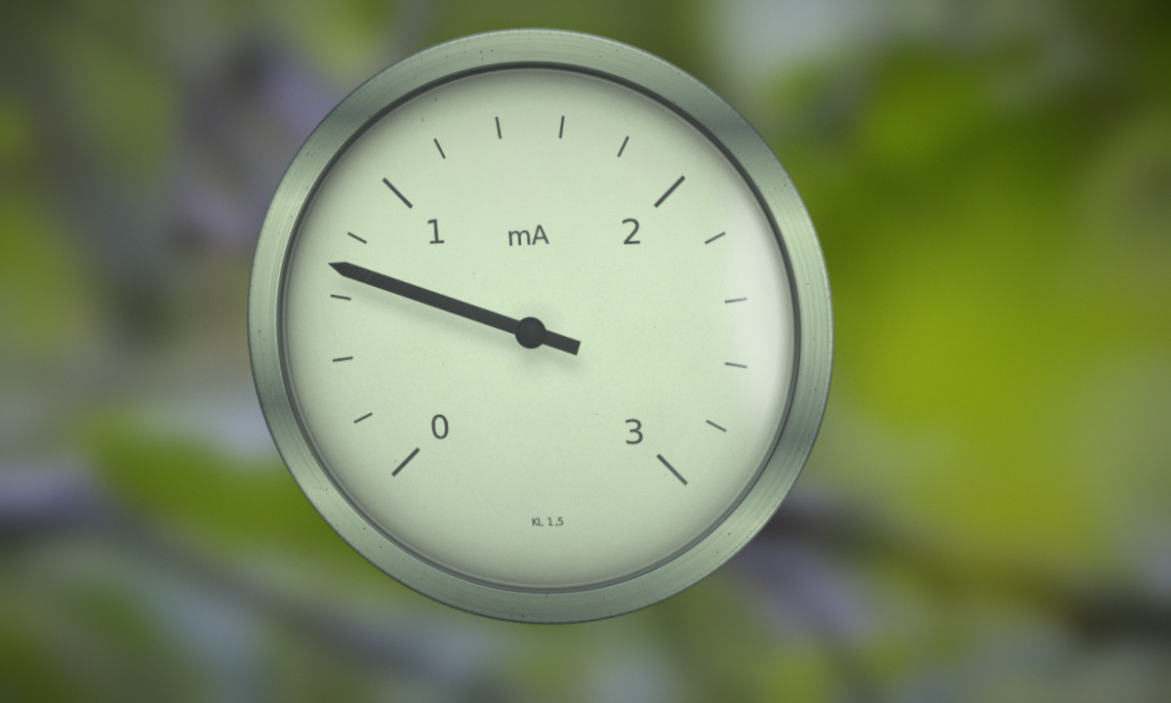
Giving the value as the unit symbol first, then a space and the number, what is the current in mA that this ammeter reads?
mA 0.7
